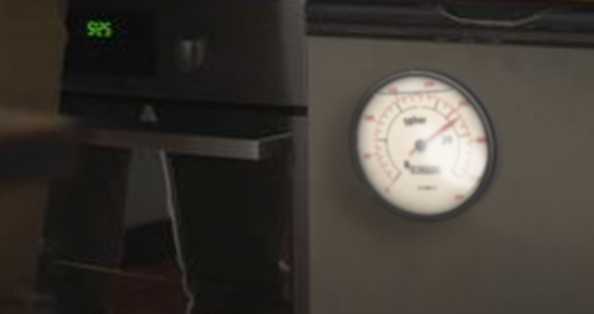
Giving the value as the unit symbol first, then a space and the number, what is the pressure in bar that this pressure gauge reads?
bar 18
